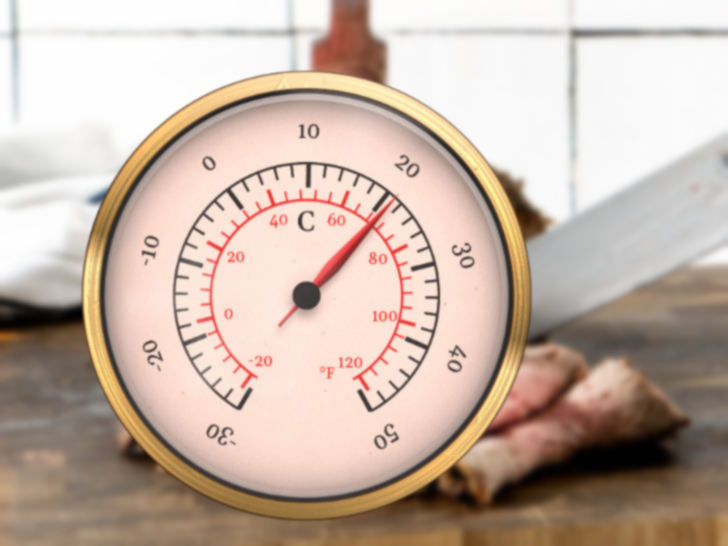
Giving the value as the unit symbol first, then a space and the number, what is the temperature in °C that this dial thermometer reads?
°C 21
